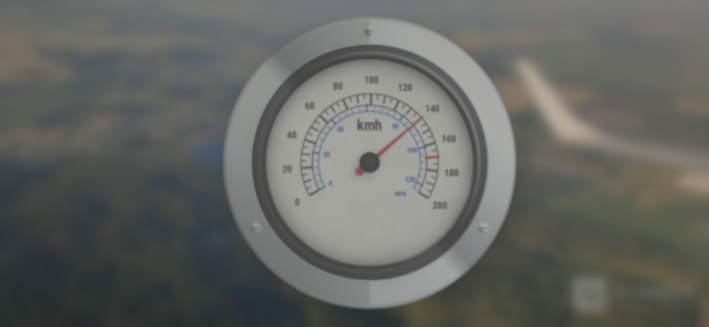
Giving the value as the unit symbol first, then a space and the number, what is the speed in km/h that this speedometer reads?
km/h 140
